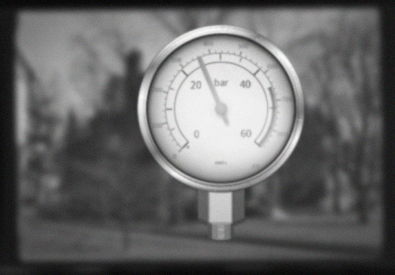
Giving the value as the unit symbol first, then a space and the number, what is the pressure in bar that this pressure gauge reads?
bar 25
